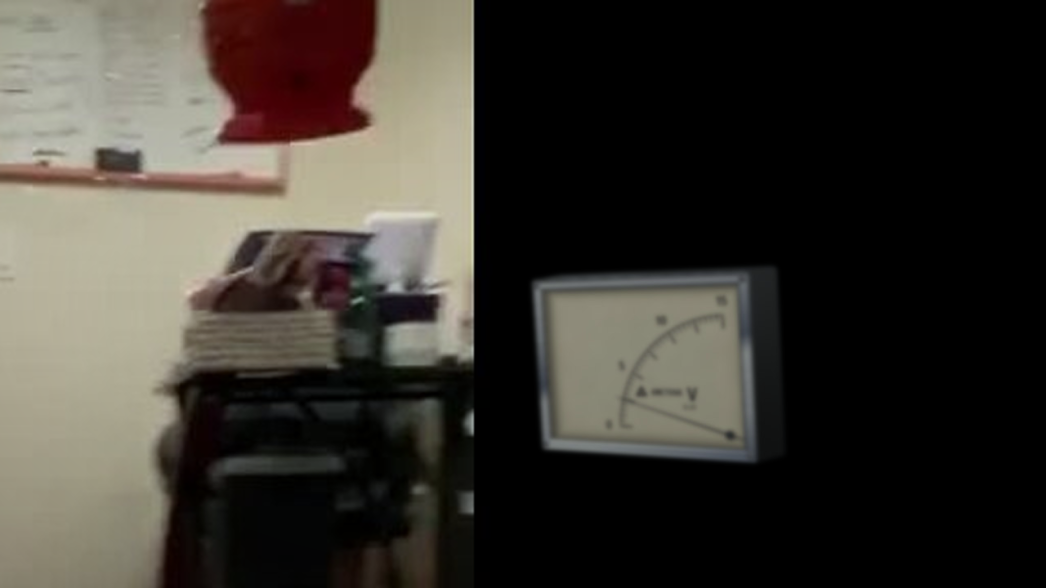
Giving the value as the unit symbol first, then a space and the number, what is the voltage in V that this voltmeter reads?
V 2.5
